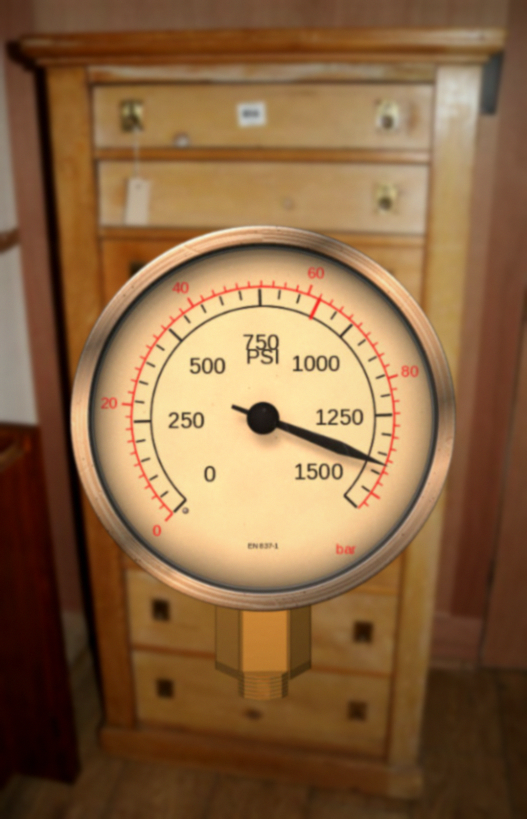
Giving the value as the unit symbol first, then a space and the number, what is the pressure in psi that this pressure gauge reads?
psi 1375
